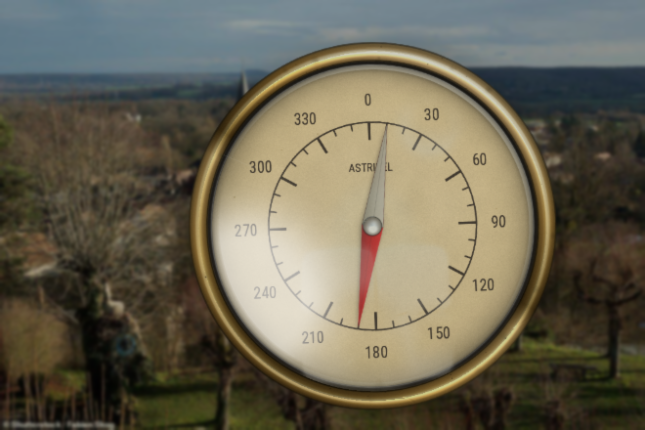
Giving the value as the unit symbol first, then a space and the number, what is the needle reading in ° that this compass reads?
° 190
